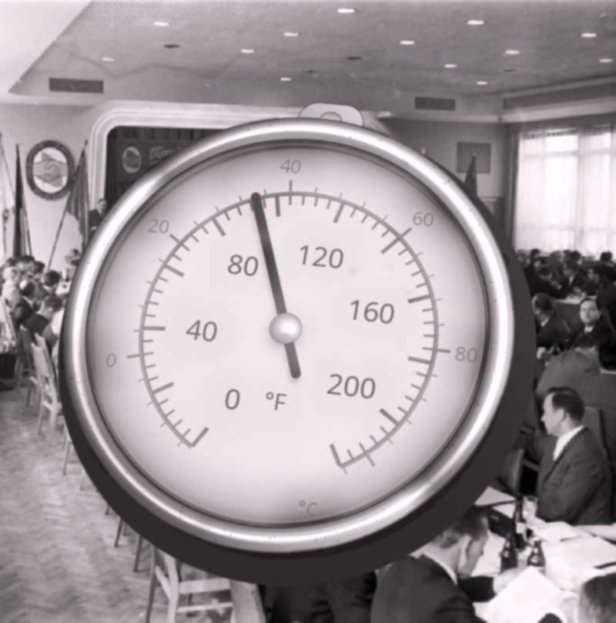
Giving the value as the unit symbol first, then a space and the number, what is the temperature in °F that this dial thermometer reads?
°F 94
